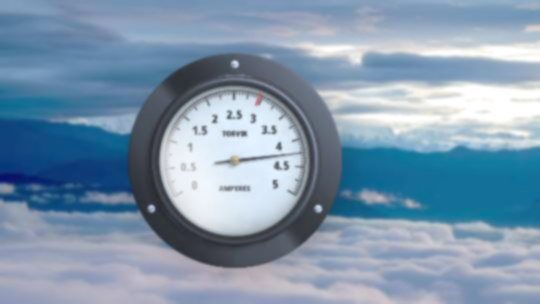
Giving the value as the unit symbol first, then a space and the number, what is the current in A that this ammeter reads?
A 4.25
